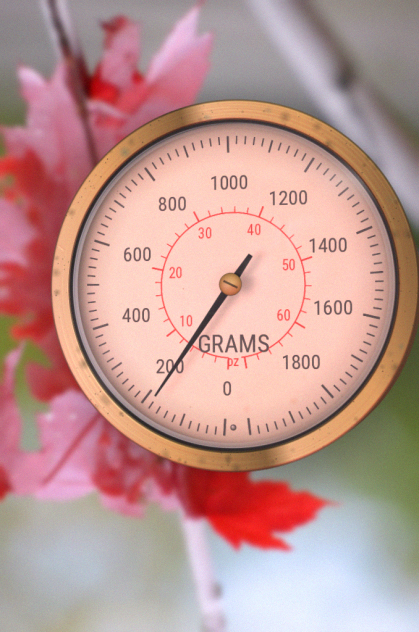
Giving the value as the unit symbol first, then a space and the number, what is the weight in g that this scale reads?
g 180
